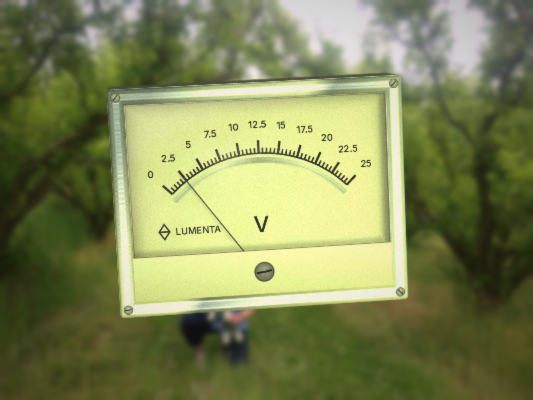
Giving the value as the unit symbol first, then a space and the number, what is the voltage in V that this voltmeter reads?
V 2.5
